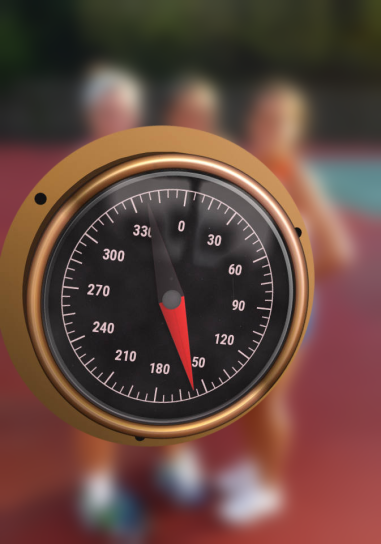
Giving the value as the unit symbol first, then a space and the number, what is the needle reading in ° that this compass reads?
° 157.5
